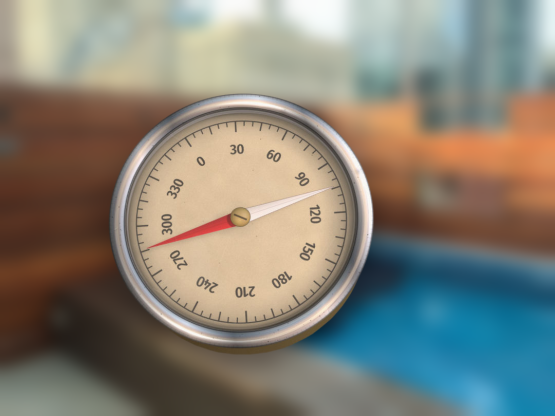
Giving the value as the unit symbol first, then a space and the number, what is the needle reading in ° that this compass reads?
° 285
